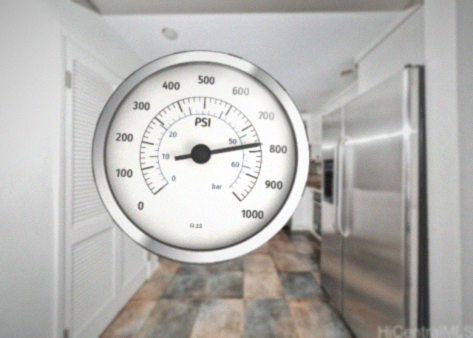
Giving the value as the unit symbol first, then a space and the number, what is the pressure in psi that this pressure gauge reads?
psi 780
